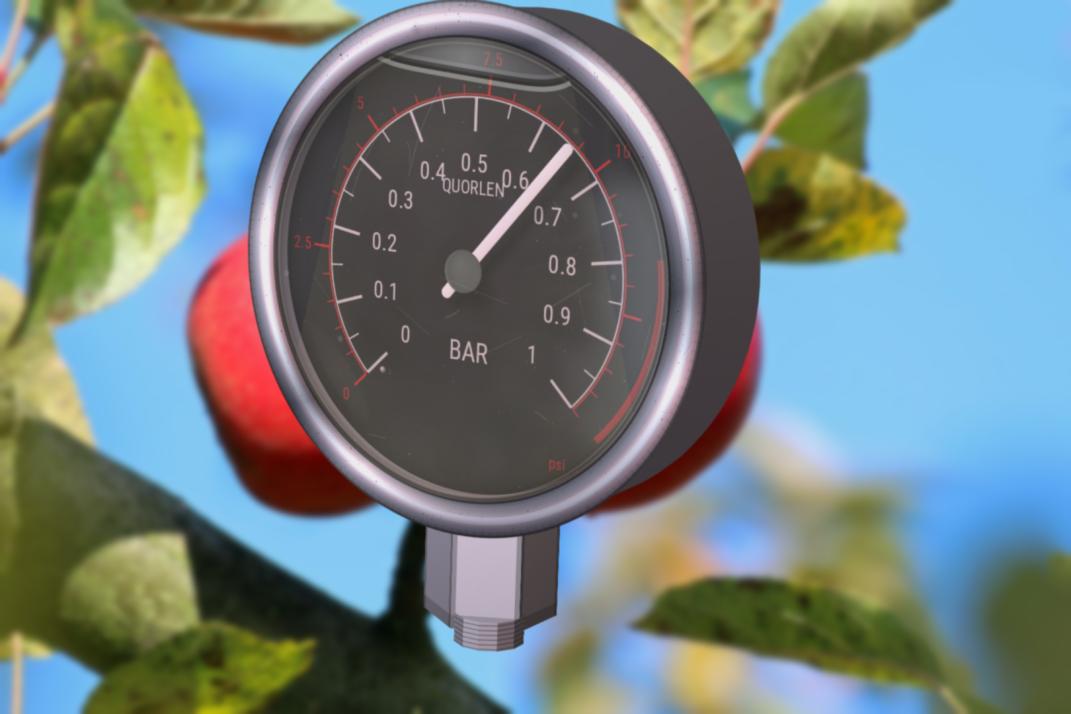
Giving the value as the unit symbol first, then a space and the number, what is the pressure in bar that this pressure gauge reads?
bar 0.65
